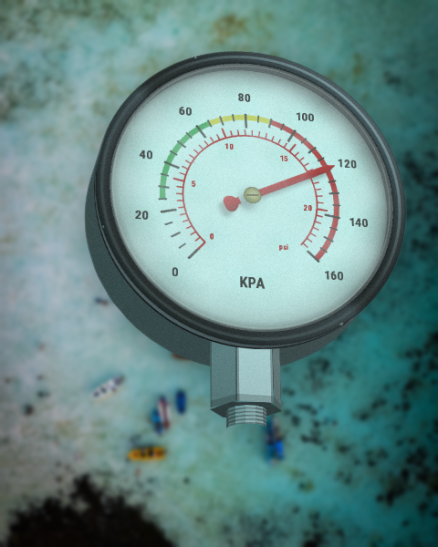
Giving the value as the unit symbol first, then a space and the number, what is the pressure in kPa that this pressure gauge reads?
kPa 120
